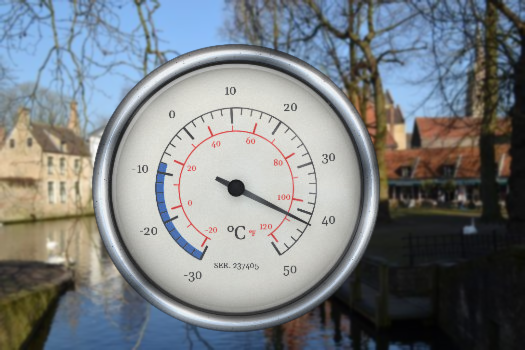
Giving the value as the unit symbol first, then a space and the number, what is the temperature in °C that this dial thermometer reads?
°C 42
